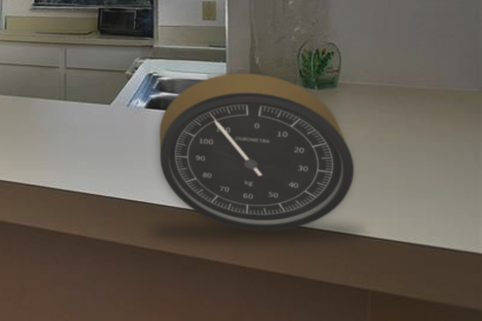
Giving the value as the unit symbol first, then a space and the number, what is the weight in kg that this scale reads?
kg 110
